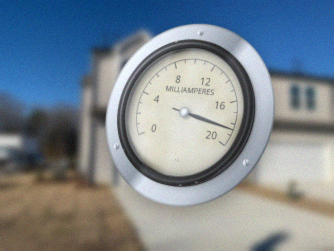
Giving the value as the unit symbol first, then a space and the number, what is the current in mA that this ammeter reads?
mA 18.5
